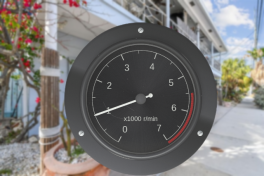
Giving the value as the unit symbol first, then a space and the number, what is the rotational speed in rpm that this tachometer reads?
rpm 1000
